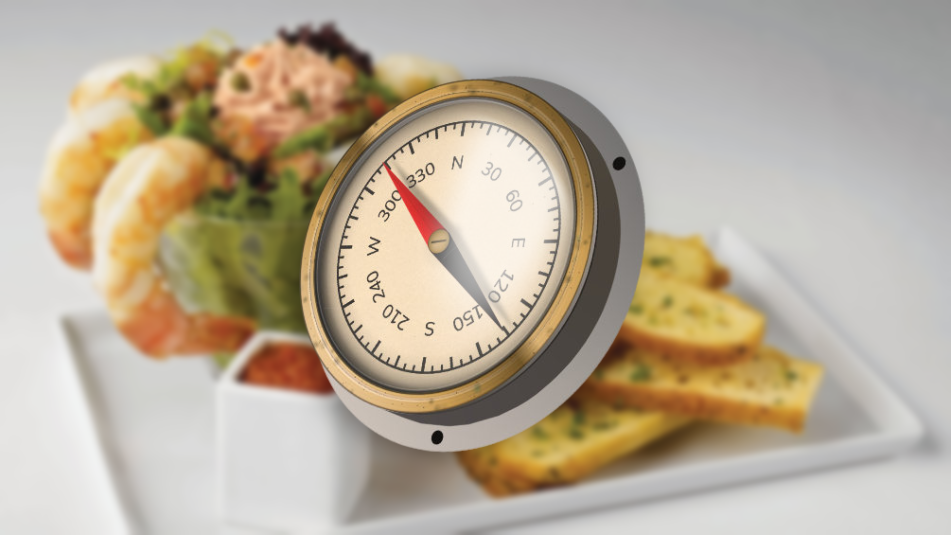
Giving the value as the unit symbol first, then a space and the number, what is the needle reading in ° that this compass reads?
° 315
